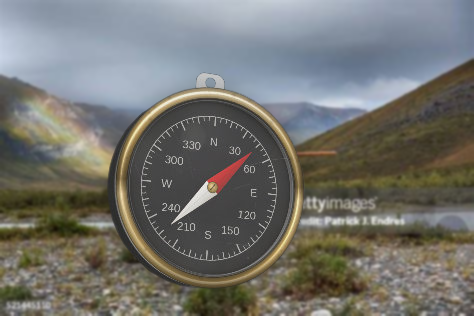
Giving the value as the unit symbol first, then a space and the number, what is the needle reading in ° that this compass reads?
° 45
